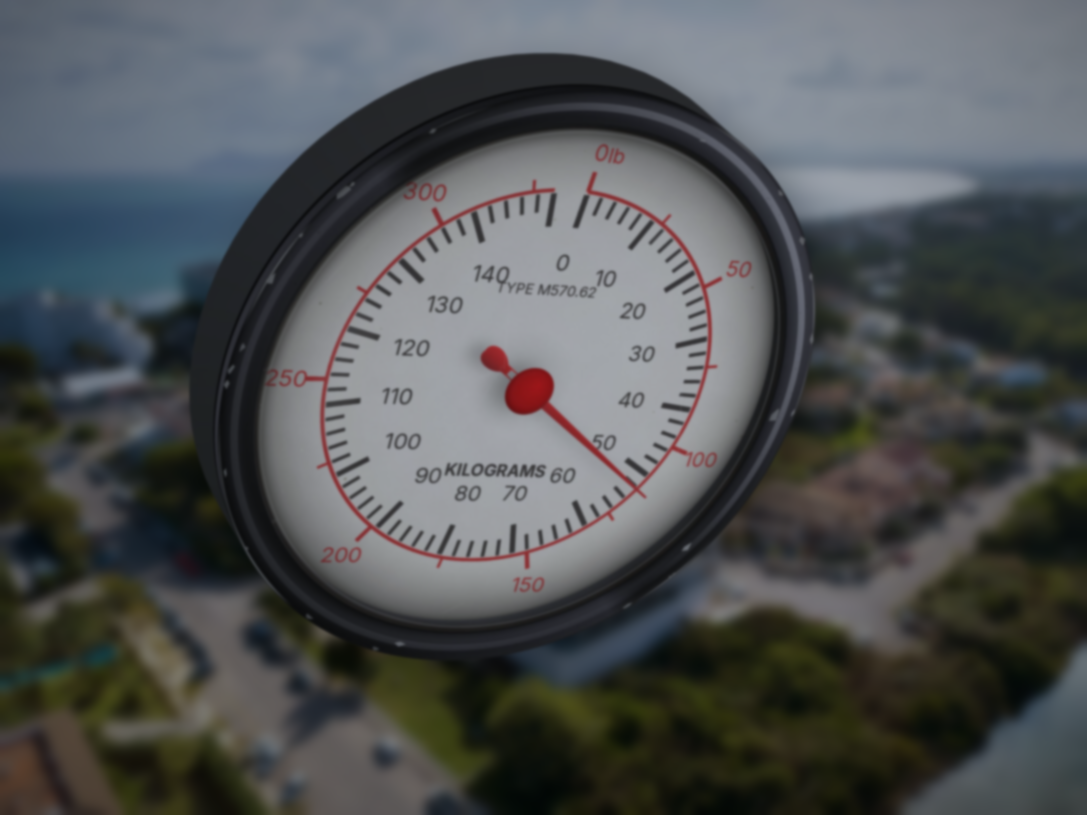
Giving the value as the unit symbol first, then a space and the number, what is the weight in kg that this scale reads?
kg 52
